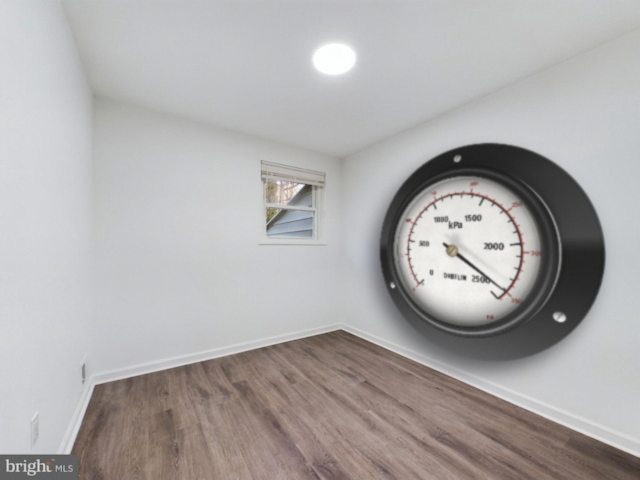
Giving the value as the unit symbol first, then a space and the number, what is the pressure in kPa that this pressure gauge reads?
kPa 2400
